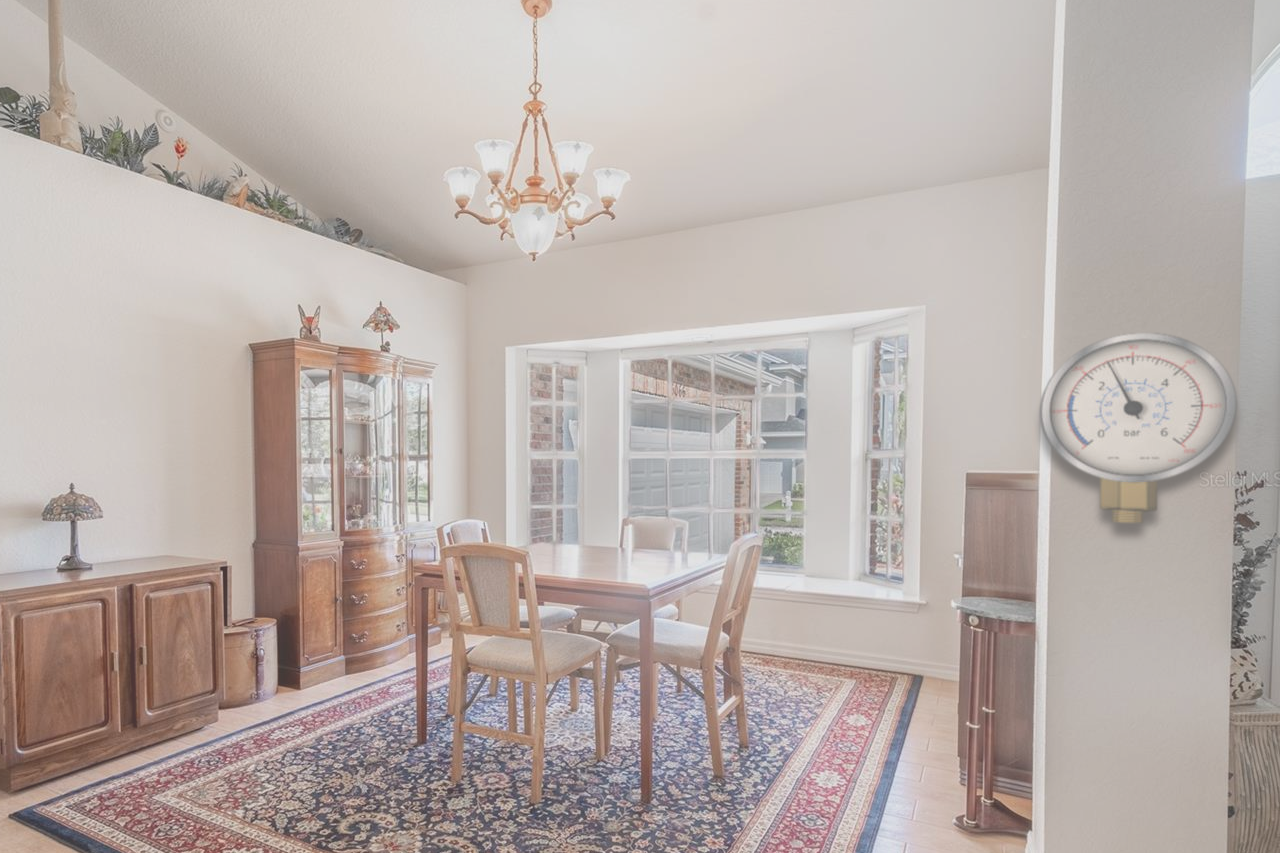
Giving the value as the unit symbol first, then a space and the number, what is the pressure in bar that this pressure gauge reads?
bar 2.5
